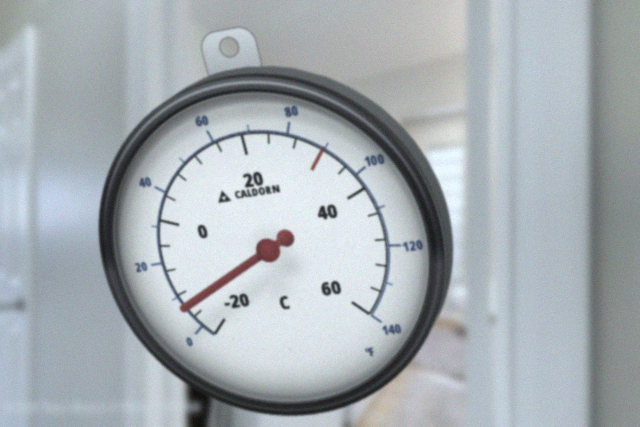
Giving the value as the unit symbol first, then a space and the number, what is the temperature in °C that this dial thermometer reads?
°C -14
